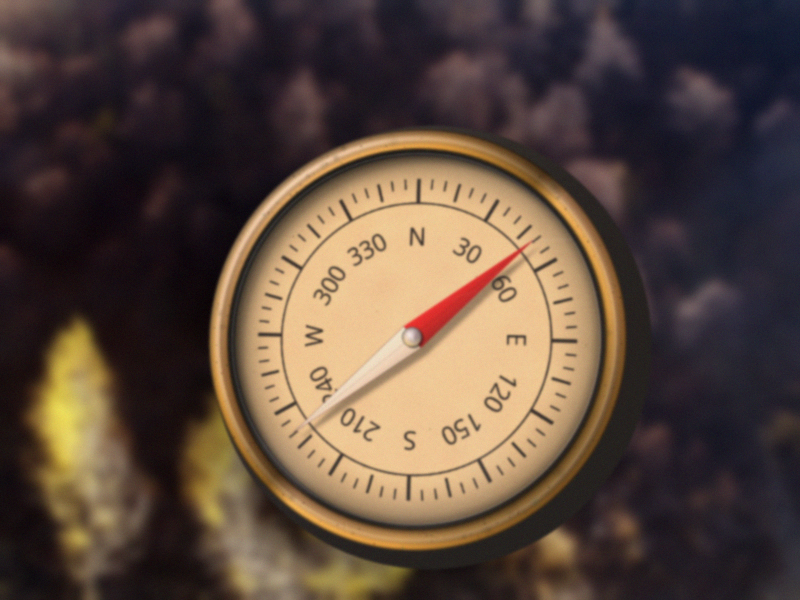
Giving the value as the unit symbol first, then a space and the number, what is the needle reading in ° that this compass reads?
° 50
